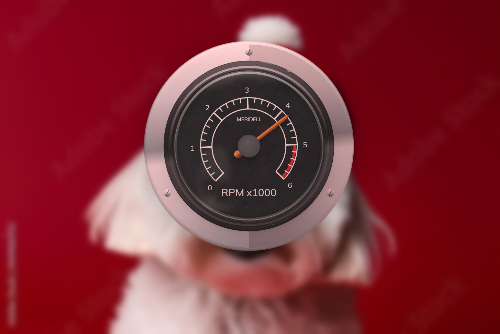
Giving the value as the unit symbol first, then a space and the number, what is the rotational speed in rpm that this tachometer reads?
rpm 4200
